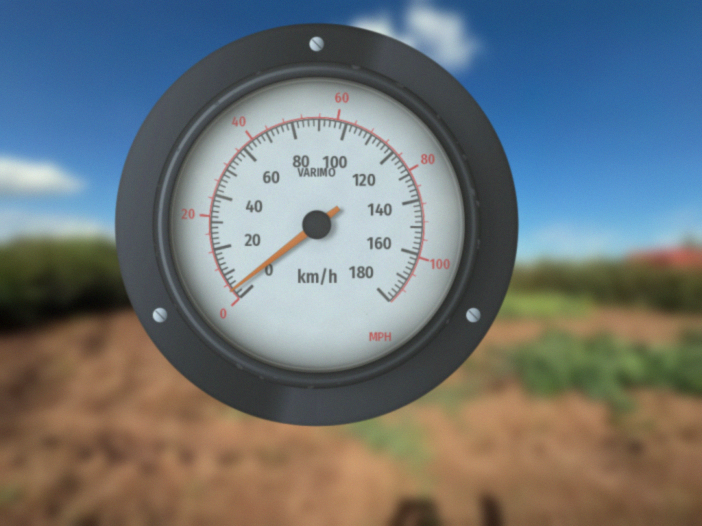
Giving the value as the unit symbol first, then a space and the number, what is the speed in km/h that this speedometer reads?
km/h 4
